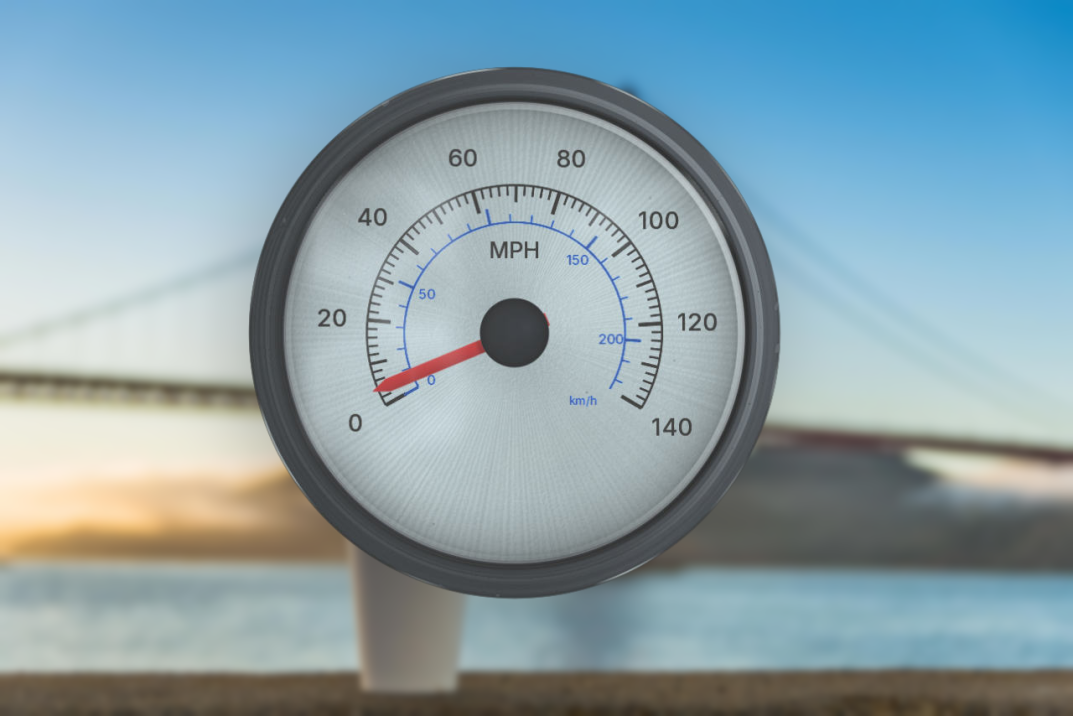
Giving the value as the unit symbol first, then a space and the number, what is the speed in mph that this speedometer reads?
mph 4
